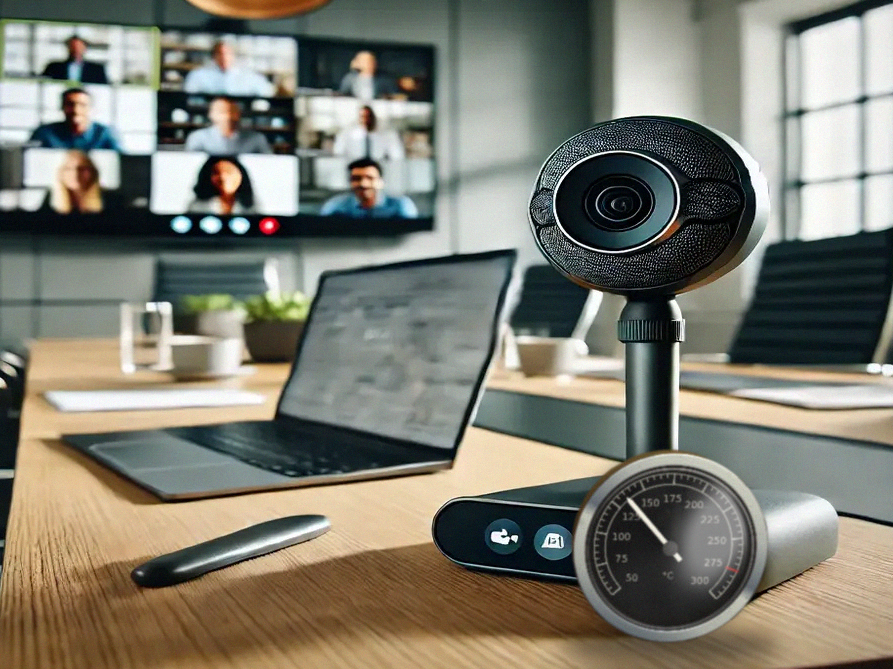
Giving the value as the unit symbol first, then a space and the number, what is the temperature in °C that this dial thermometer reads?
°C 135
